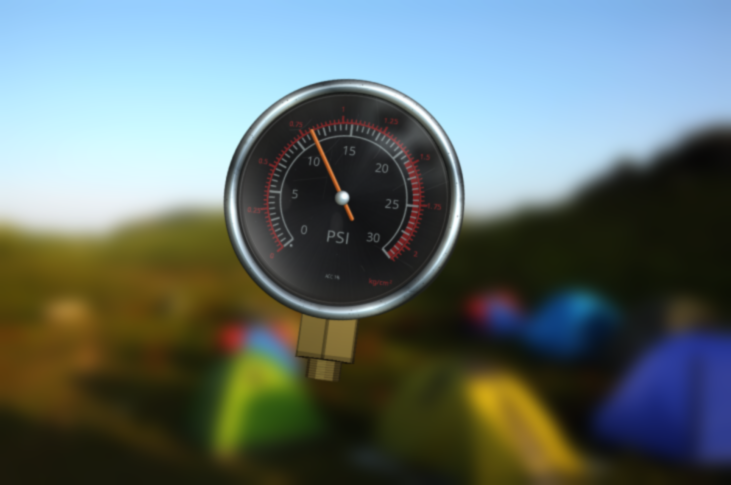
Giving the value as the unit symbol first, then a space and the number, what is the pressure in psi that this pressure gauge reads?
psi 11.5
